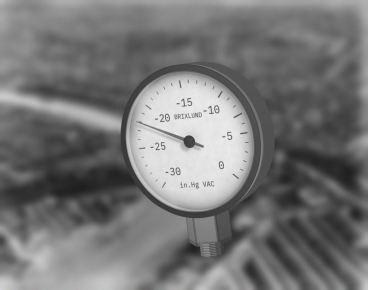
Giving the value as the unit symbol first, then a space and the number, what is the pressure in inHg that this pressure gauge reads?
inHg -22
